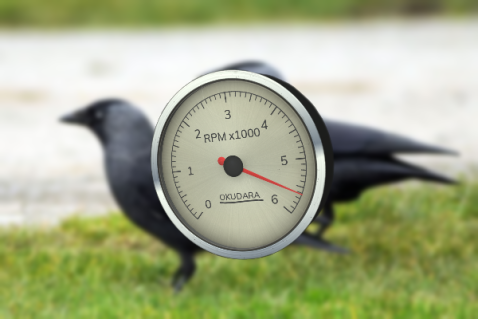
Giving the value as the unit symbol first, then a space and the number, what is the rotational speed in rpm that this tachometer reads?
rpm 5600
